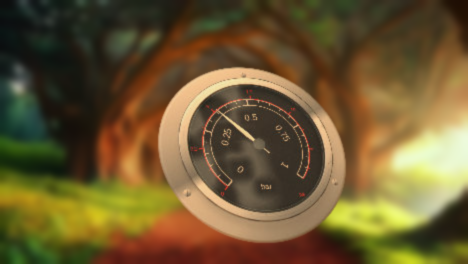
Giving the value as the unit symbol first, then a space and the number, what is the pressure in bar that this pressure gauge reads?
bar 0.35
